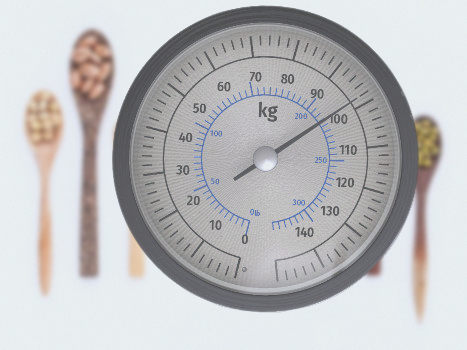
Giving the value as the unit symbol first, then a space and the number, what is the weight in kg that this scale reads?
kg 98
